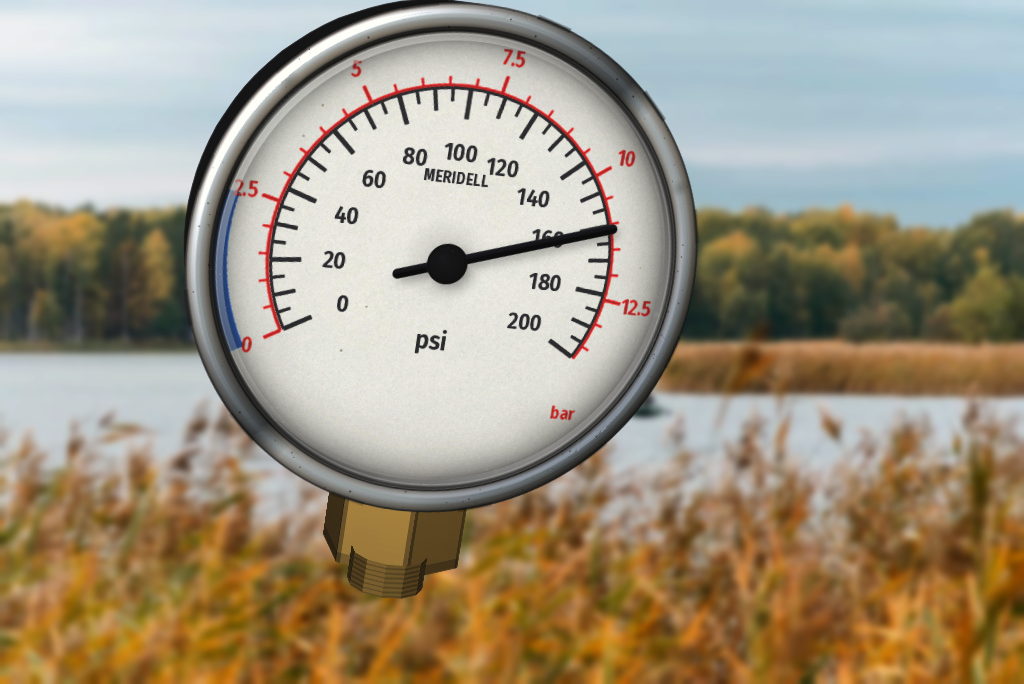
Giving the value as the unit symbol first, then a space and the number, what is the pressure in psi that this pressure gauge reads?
psi 160
